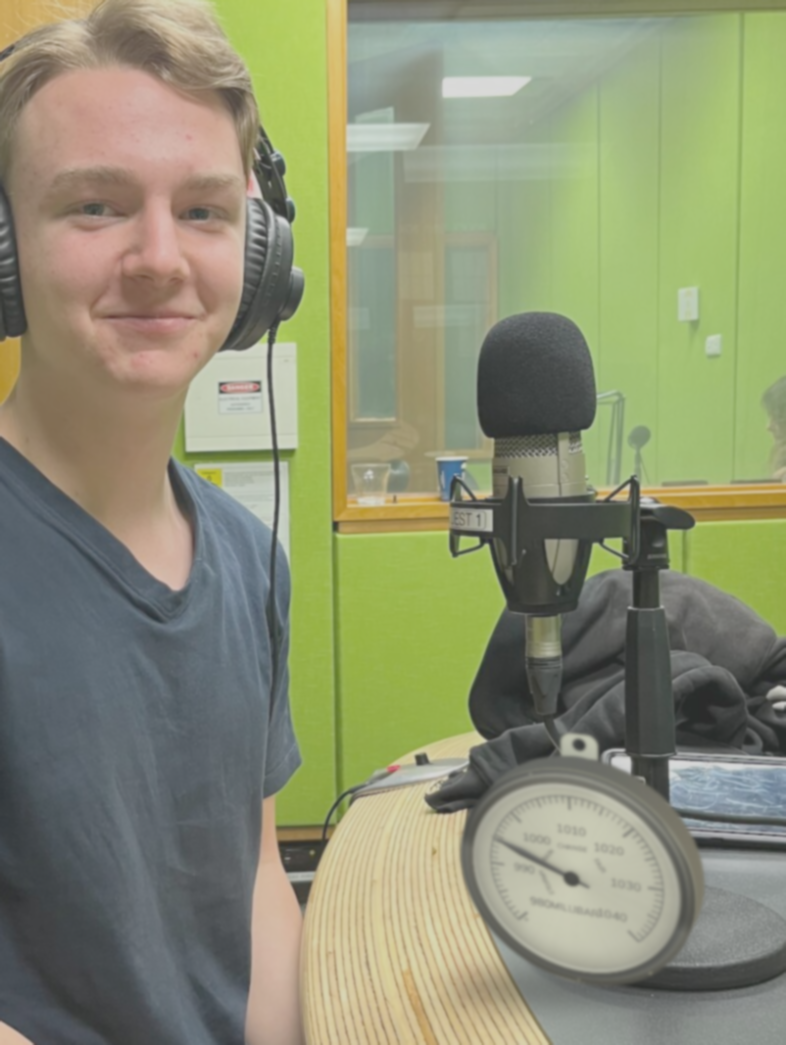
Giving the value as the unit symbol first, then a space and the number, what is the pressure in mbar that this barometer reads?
mbar 995
